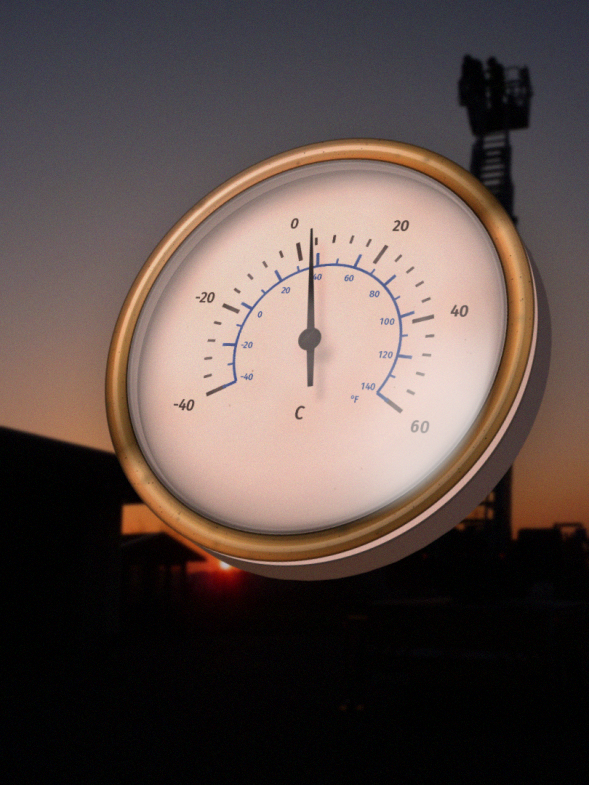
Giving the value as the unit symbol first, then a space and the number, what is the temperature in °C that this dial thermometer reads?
°C 4
